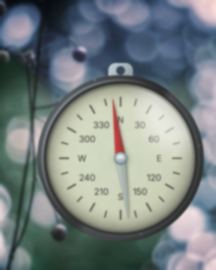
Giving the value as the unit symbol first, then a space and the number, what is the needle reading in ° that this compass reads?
° 352.5
